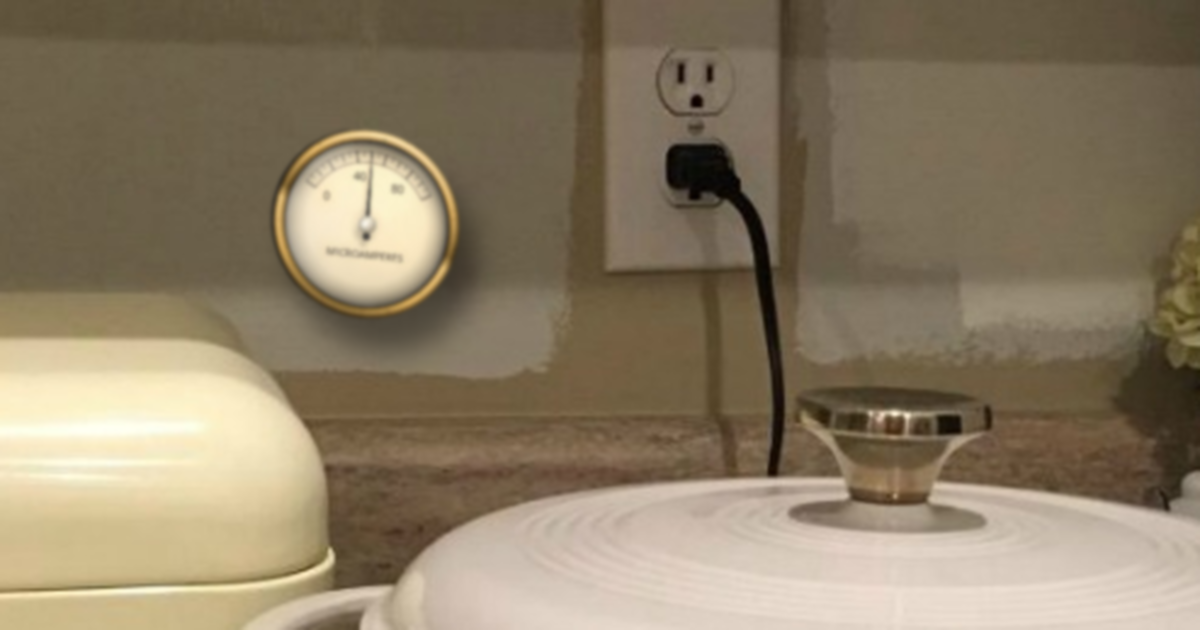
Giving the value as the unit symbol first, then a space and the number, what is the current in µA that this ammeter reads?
µA 50
